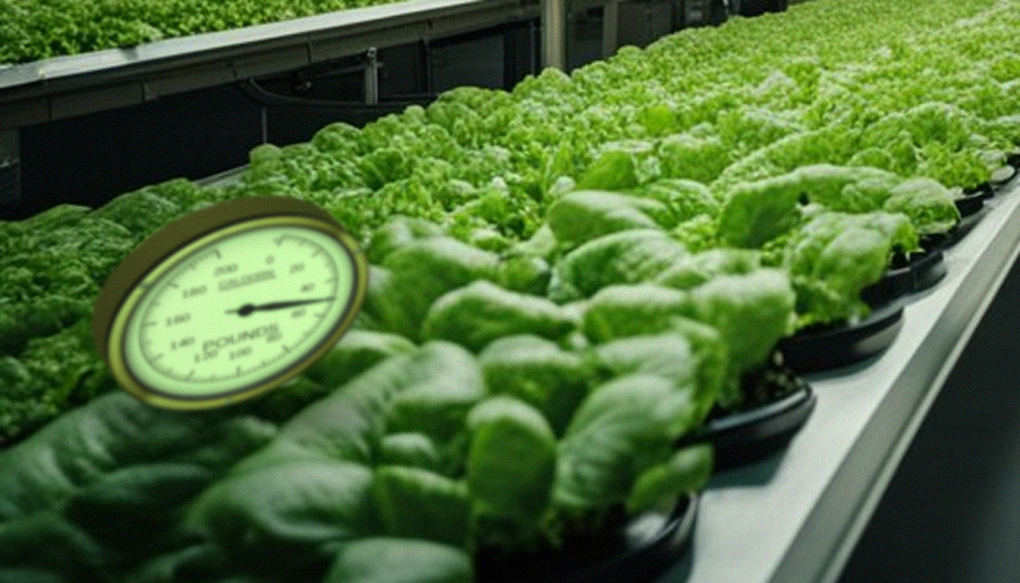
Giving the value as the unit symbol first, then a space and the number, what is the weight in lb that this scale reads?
lb 50
